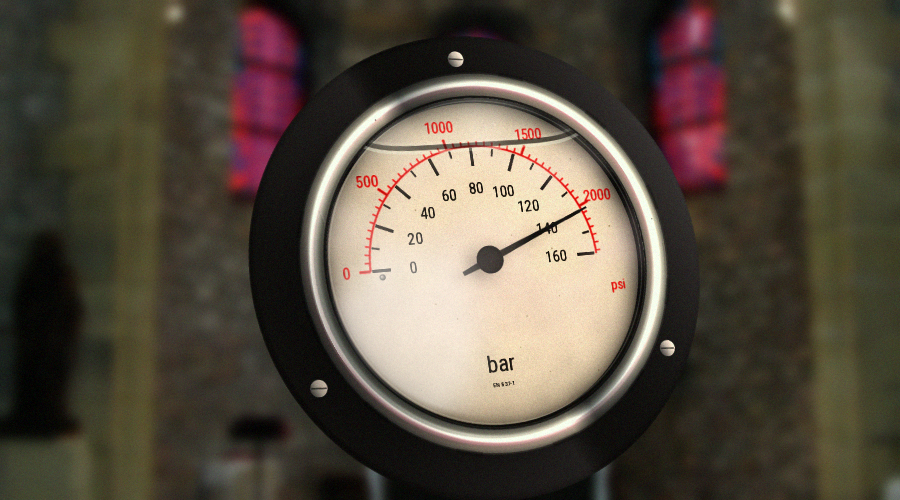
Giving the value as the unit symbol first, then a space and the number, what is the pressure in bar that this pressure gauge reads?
bar 140
